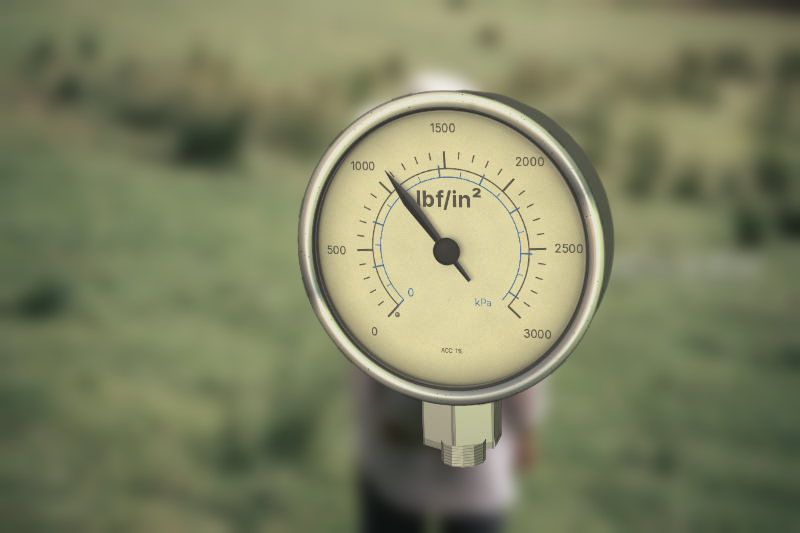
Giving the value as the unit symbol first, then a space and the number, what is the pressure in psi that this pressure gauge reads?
psi 1100
